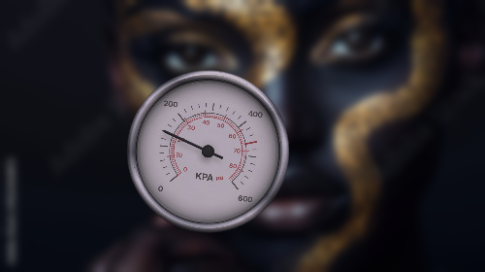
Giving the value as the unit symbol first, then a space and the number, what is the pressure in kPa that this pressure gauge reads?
kPa 140
